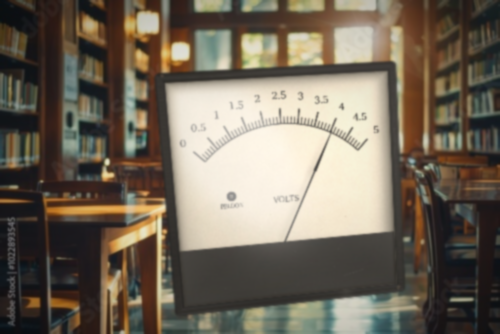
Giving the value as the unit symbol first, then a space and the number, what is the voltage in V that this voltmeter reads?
V 4
